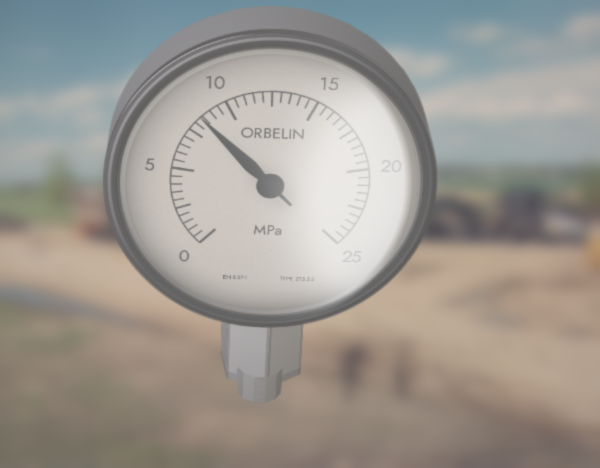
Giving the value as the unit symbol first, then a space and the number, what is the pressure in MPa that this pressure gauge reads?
MPa 8.5
